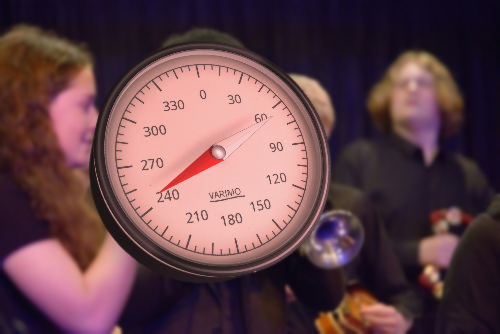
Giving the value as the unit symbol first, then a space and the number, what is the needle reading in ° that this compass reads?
° 245
